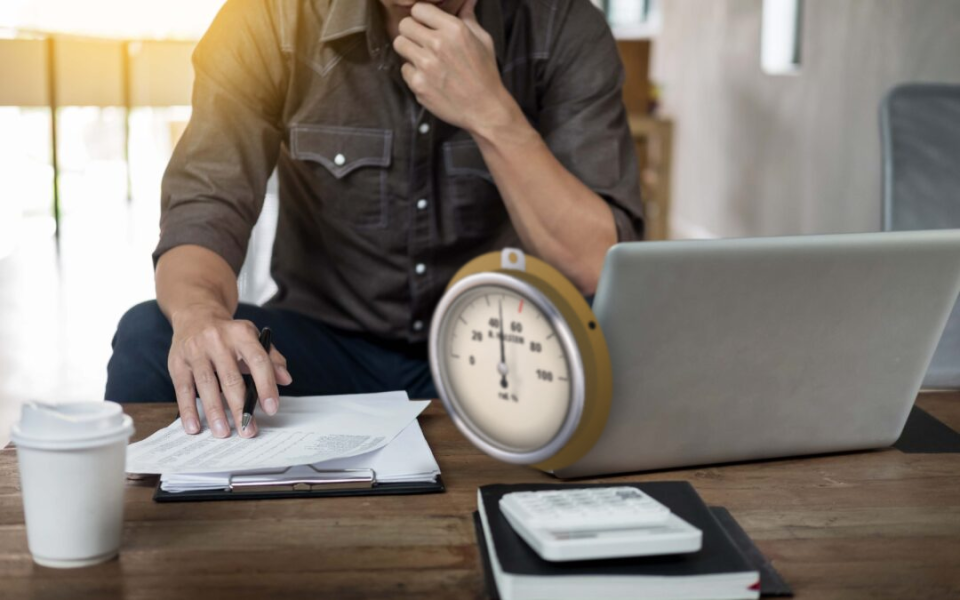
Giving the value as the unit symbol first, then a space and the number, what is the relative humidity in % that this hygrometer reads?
% 50
